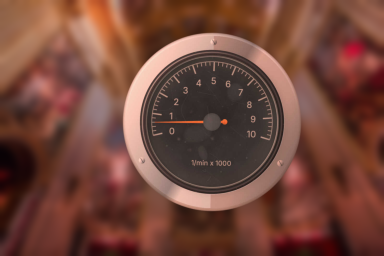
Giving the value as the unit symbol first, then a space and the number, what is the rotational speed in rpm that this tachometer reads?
rpm 600
